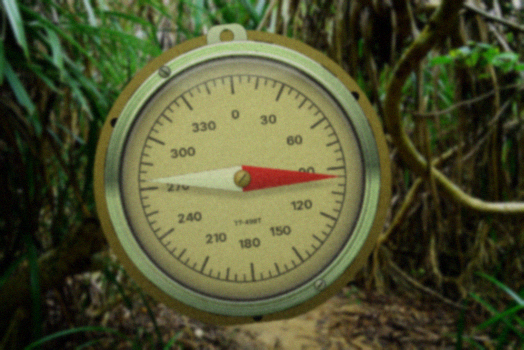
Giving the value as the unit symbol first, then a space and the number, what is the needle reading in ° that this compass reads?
° 95
